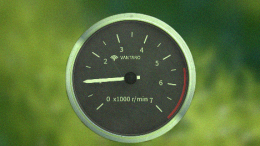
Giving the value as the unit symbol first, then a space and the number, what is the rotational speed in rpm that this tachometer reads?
rpm 1000
